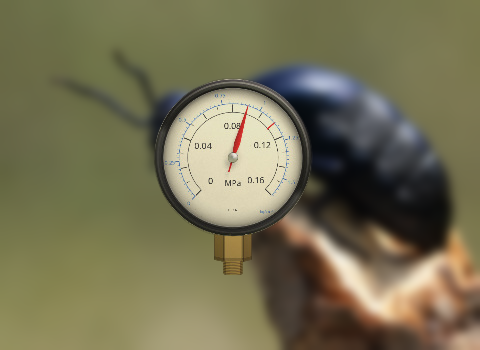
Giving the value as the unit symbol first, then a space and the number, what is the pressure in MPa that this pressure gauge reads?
MPa 0.09
